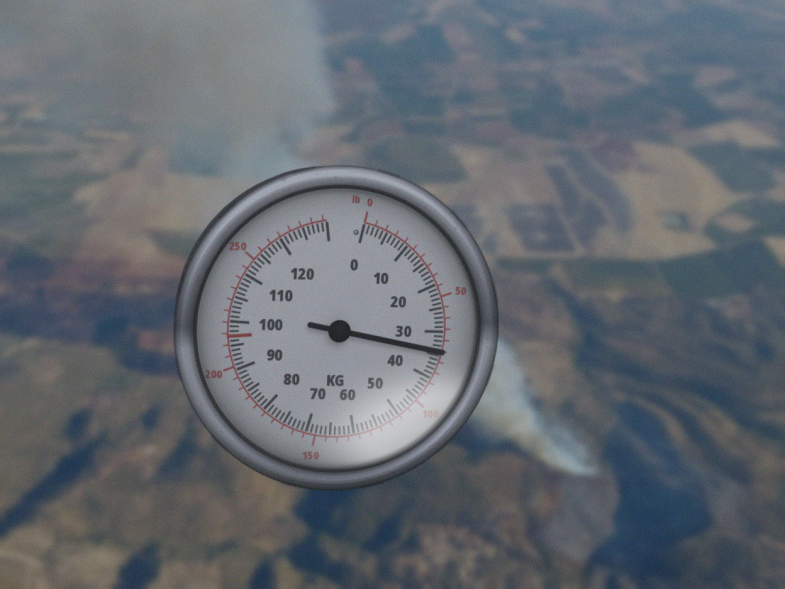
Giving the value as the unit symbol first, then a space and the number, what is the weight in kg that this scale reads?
kg 34
